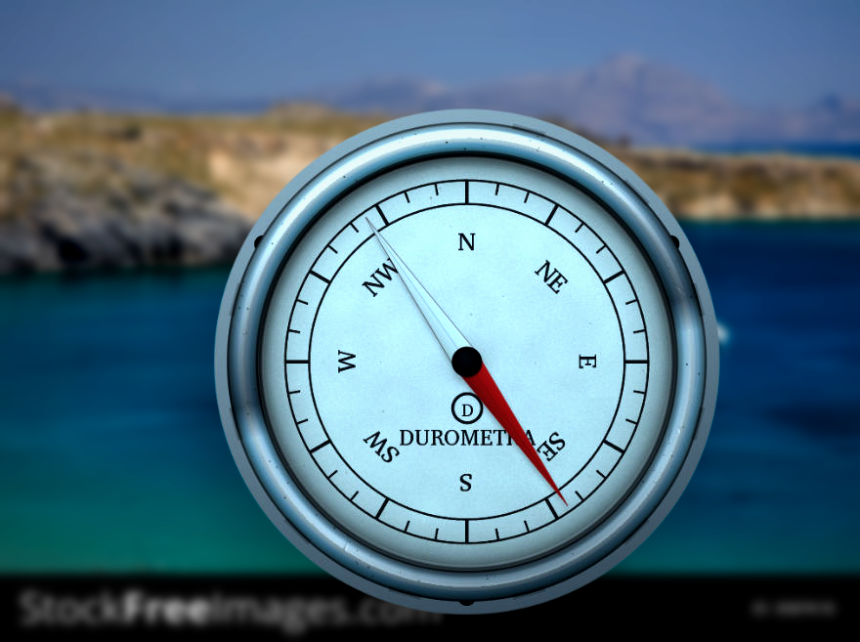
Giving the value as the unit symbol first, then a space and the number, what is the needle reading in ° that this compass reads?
° 145
